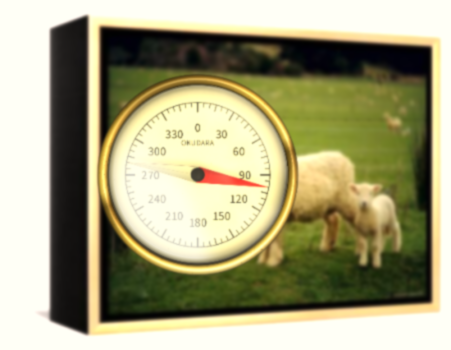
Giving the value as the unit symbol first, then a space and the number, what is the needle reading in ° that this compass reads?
° 100
